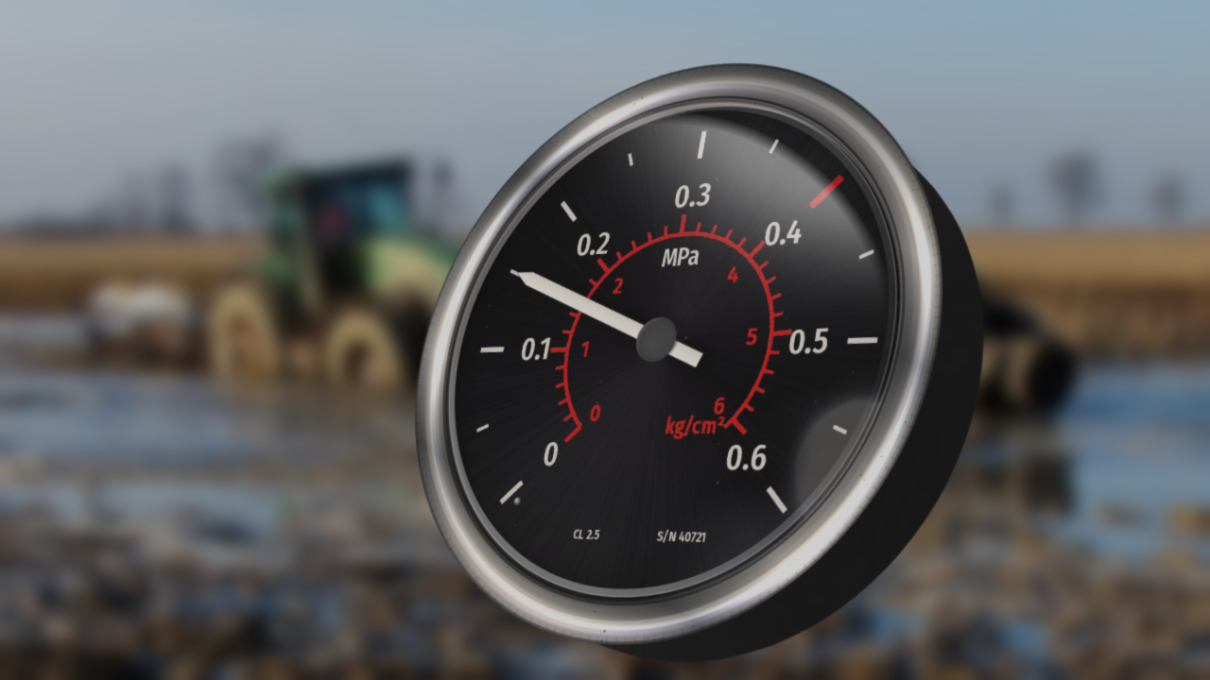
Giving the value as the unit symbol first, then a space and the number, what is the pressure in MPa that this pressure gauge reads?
MPa 0.15
